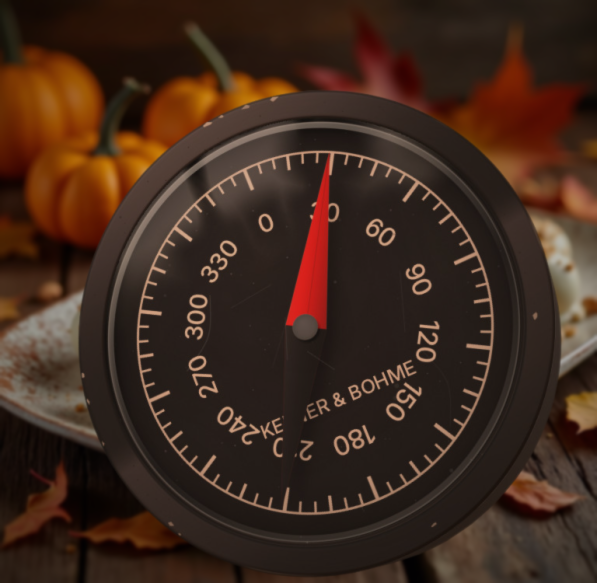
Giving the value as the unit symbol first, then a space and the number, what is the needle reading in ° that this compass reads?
° 30
